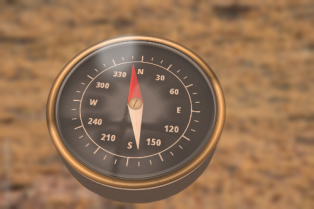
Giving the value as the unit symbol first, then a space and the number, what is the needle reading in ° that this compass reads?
° 350
